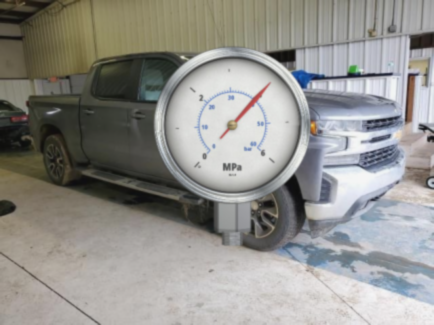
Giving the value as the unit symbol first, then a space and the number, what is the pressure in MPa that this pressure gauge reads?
MPa 4
